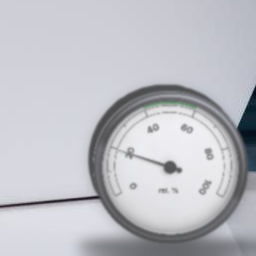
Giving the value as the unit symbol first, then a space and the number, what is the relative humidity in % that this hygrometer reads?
% 20
